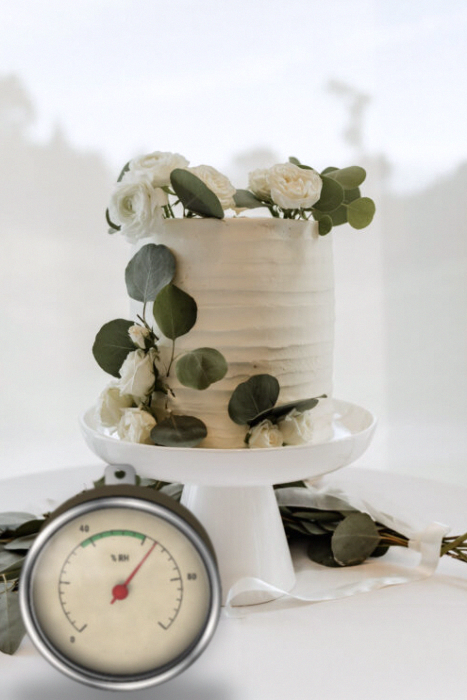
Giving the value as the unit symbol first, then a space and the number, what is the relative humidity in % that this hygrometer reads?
% 64
